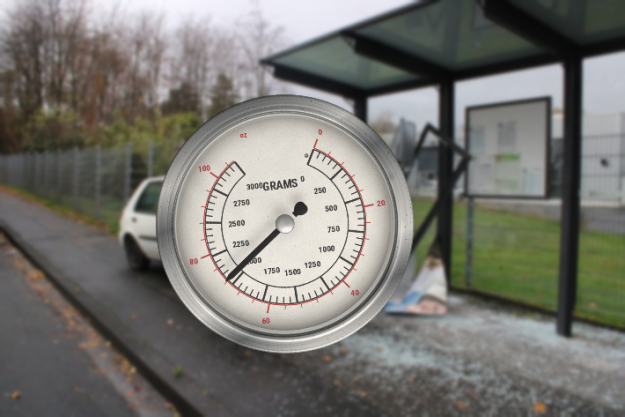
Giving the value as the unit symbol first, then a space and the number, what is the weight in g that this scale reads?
g 2050
